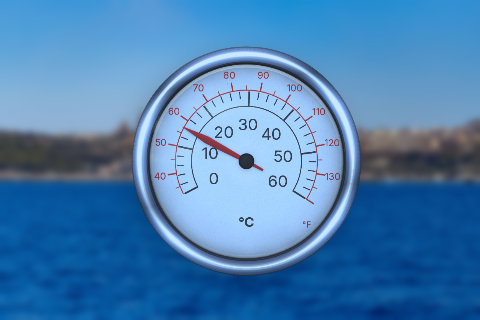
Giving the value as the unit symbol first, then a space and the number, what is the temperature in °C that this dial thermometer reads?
°C 14
